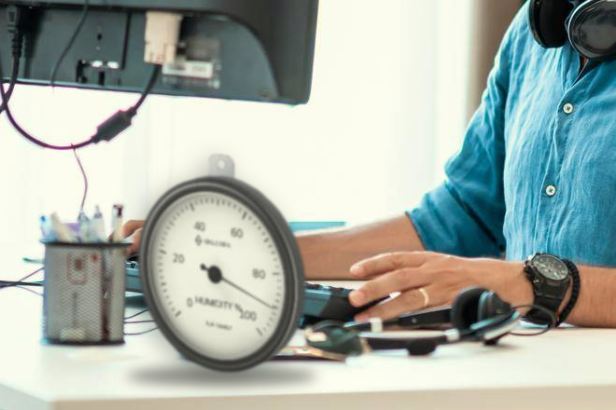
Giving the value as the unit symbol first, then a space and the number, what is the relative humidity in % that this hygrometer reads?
% 90
